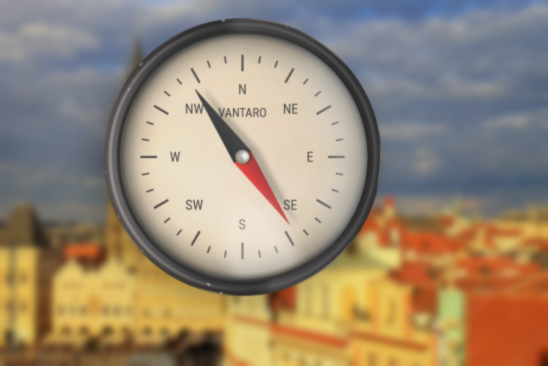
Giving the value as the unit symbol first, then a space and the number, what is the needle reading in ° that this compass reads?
° 145
